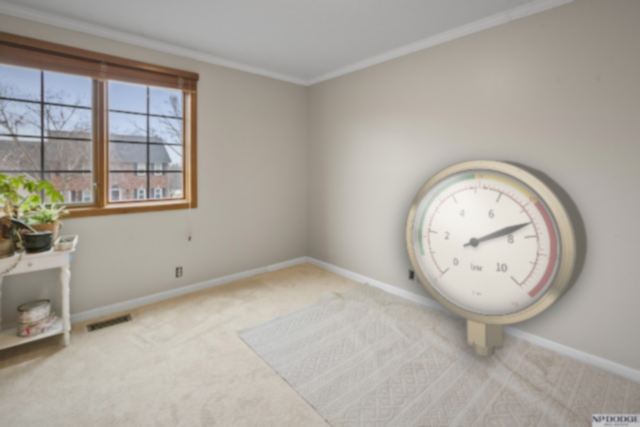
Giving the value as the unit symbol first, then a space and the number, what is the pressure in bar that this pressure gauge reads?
bar 7.5
